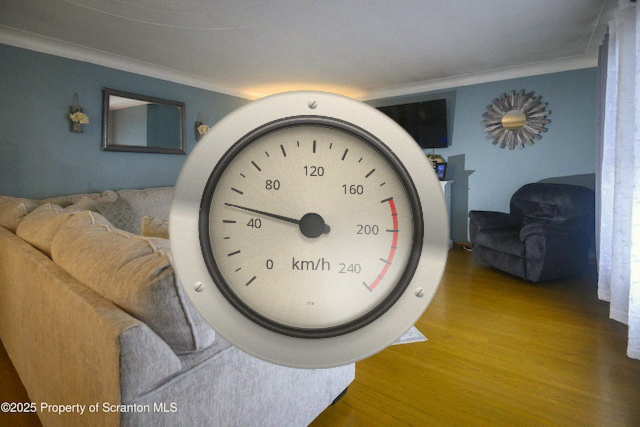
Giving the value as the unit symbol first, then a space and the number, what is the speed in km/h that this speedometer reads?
km/h 50
